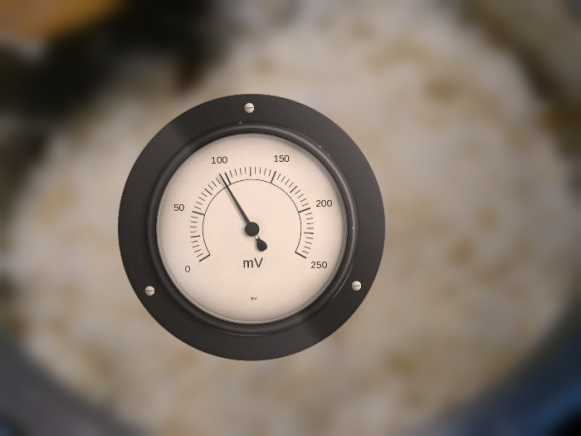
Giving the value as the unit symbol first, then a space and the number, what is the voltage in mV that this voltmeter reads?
mV 95
